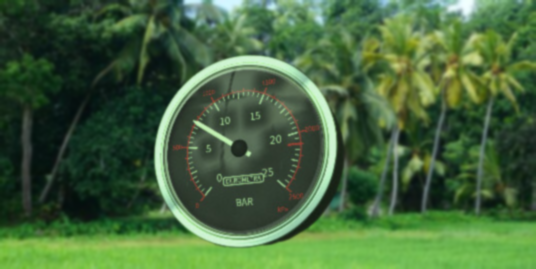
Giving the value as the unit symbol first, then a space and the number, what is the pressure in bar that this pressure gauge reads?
bar 7.5
